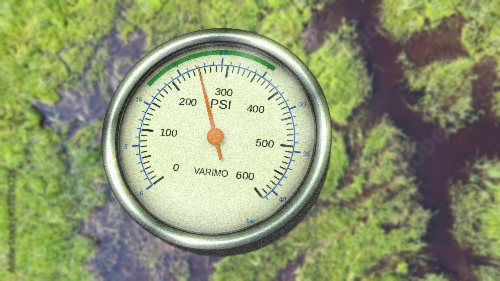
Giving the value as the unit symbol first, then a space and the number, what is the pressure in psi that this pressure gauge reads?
psi 250
